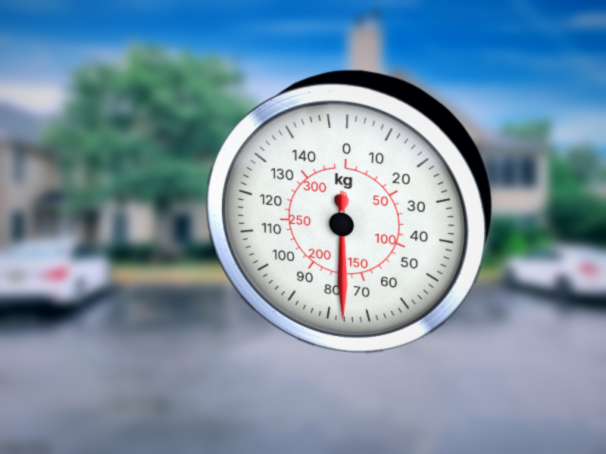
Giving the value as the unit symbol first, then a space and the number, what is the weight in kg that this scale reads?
kg 76
